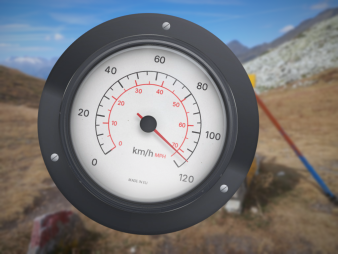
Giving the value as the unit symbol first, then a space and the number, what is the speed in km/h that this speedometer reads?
km/h 115
